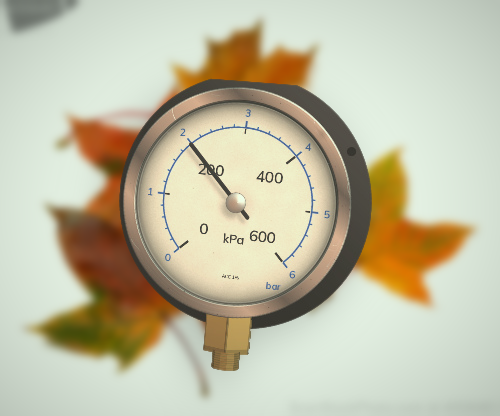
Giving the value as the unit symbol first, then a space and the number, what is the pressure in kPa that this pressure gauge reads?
kPa 200
